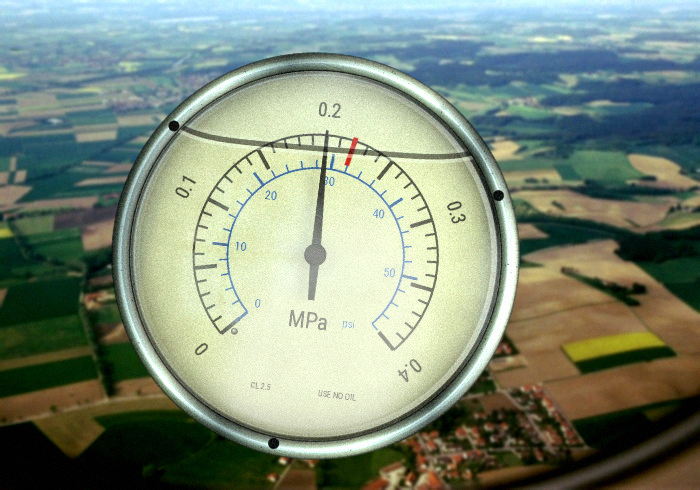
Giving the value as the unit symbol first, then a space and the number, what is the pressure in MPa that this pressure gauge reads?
MPa 0.2
